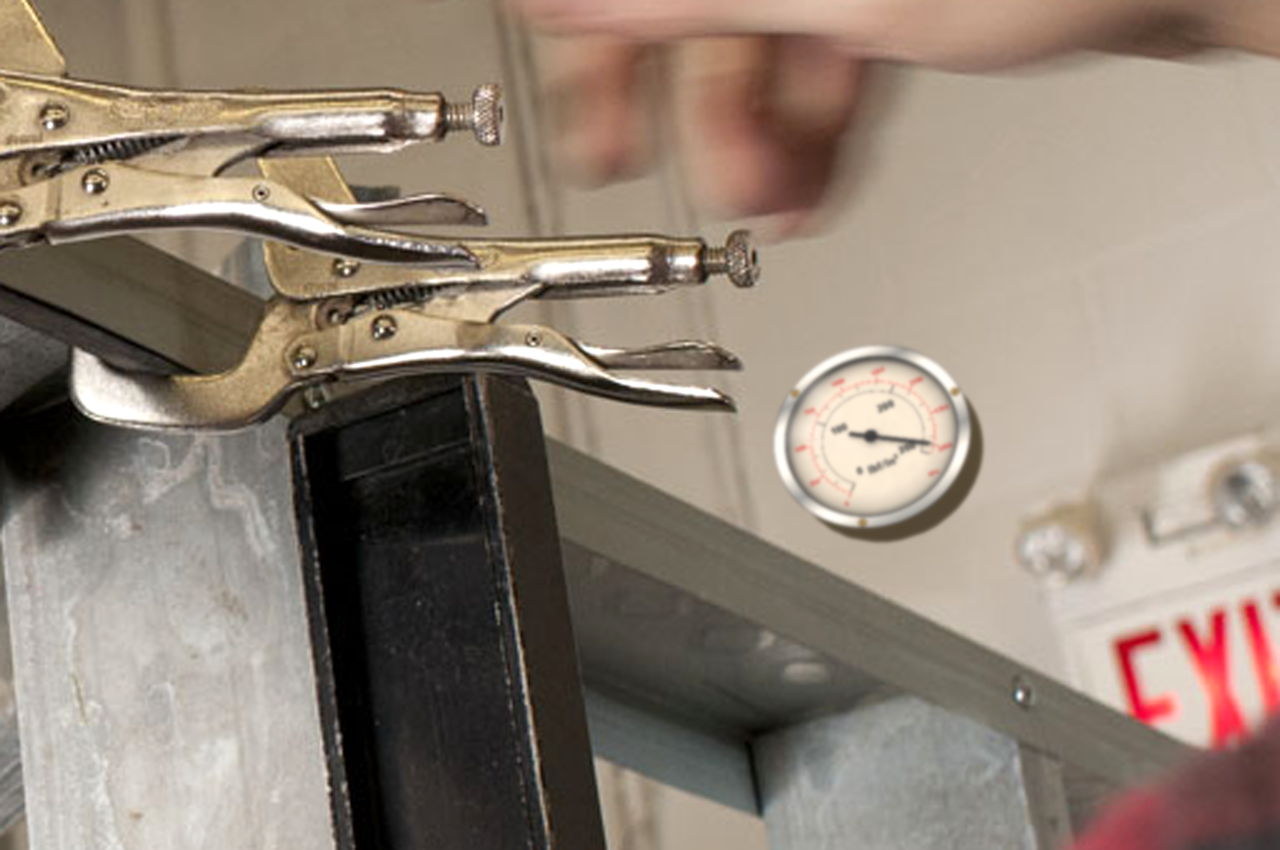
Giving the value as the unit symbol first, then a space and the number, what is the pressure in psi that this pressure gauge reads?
psi 290
